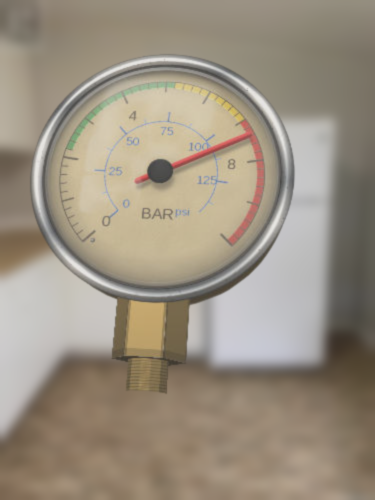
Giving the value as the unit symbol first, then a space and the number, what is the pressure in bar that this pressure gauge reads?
bar 7.4
